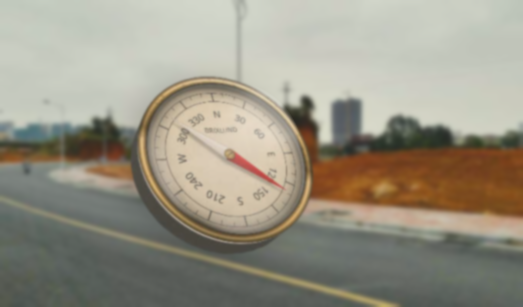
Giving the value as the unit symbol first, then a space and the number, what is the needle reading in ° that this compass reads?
° 130
